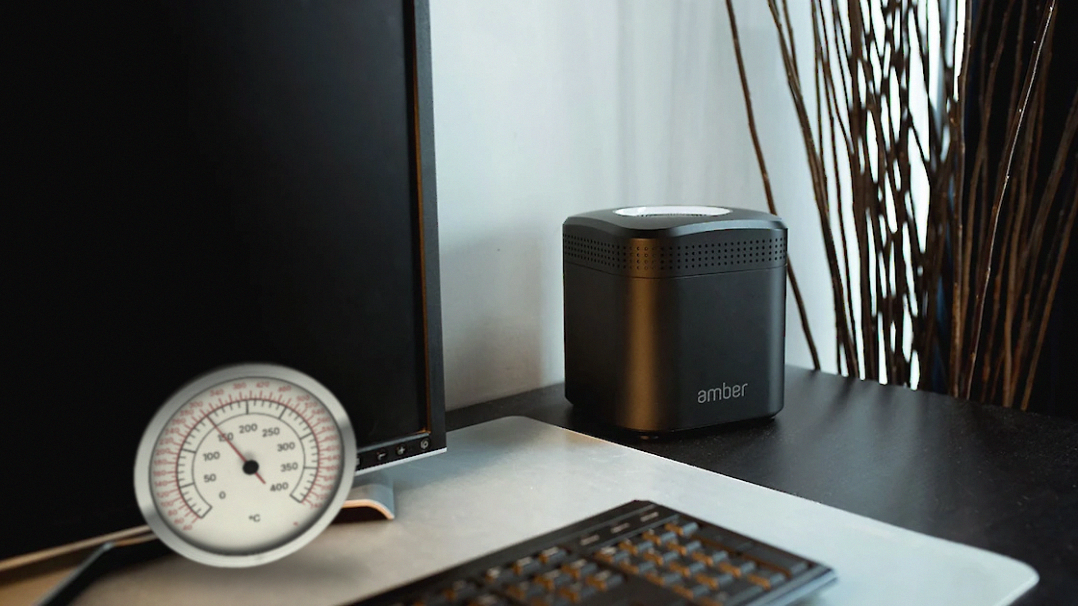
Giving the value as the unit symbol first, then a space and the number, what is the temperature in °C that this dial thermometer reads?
°C 150
